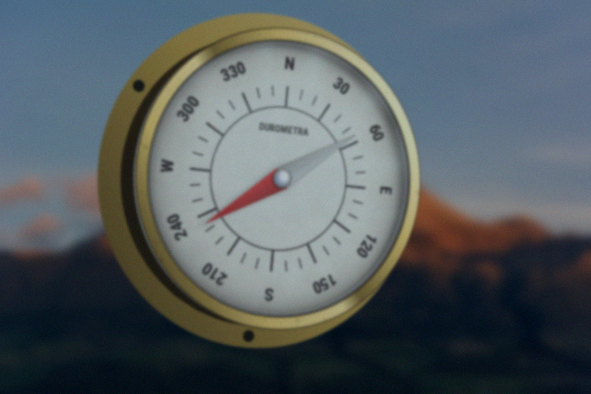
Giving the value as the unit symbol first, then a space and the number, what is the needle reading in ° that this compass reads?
° 235
